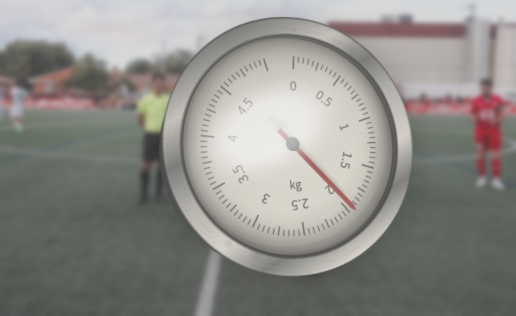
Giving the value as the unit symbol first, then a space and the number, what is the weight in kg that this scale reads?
kg 1.95
